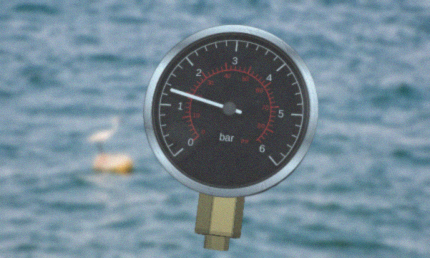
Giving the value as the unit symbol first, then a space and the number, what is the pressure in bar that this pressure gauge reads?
bar 1.3
